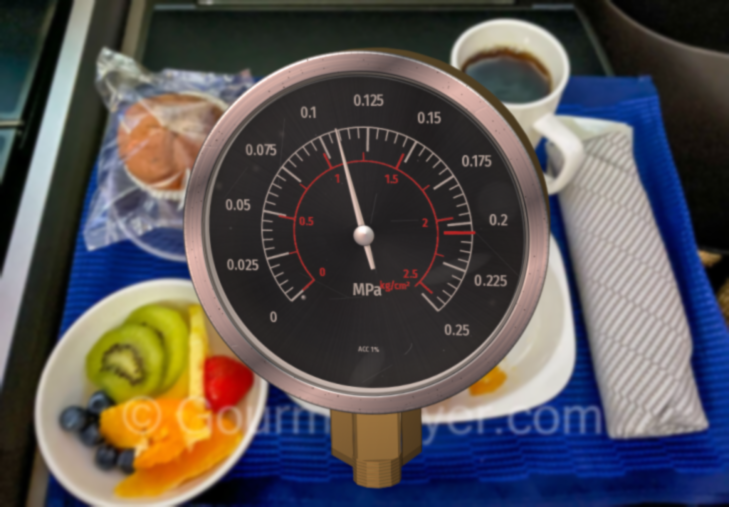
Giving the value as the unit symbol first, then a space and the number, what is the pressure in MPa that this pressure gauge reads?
MPa 0.11
